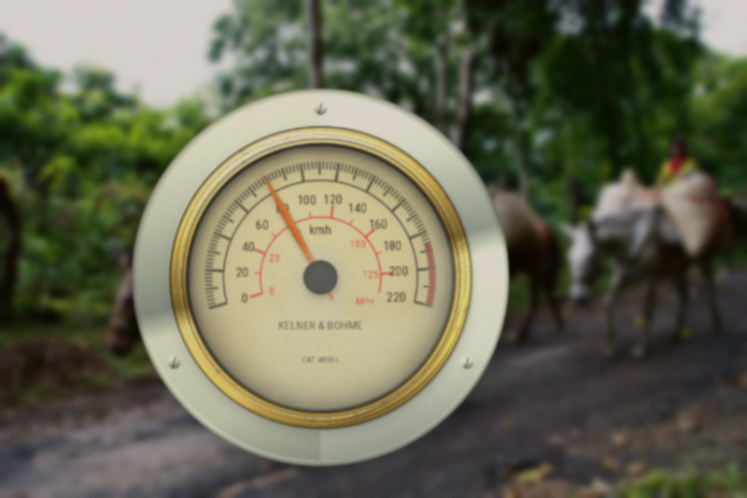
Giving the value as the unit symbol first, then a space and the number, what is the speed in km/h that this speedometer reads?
km/h 80
